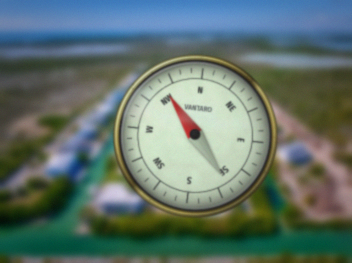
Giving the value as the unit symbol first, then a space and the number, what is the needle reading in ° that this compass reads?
° 320
